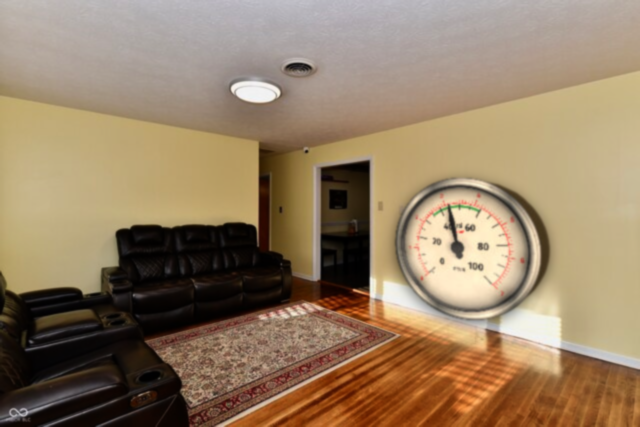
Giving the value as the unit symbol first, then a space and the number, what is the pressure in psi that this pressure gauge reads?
psi 45
